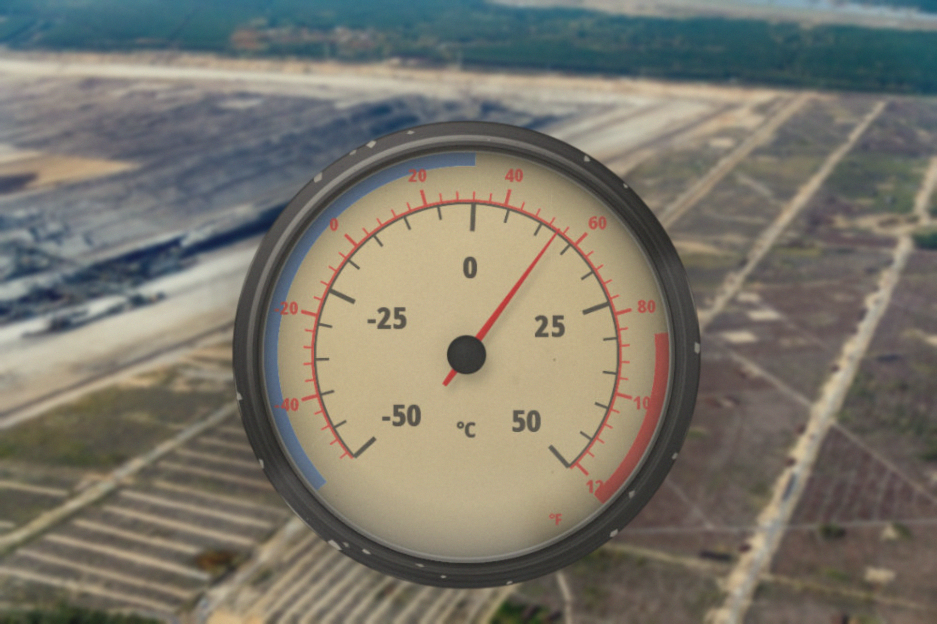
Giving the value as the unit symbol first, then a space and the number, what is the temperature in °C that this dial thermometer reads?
°C 12.5
